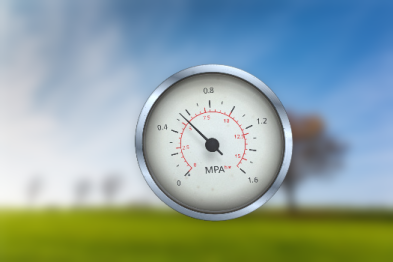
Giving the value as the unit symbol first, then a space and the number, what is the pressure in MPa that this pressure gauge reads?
MPa 0.55
